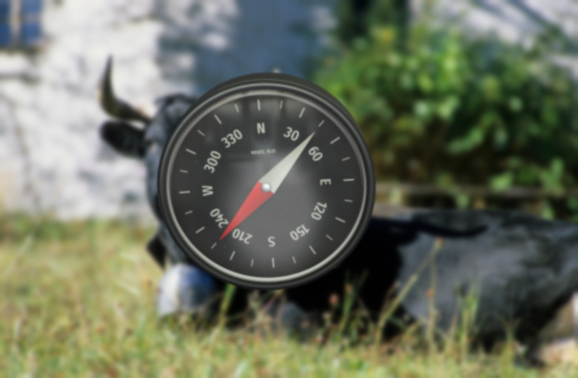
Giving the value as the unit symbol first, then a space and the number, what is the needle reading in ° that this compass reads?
° 225
